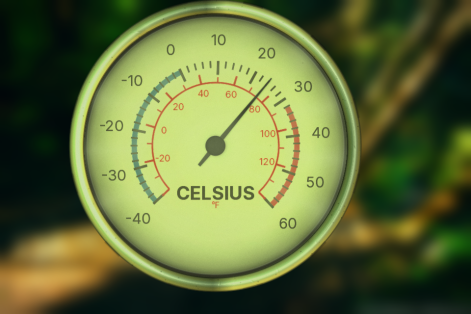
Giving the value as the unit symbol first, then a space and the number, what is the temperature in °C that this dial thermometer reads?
°C 24
